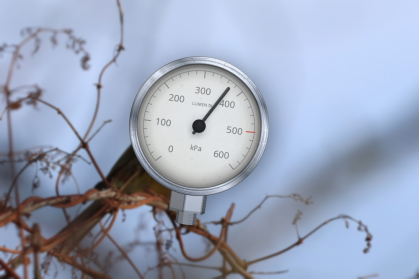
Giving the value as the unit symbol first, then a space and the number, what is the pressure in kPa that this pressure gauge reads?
kPa 370
